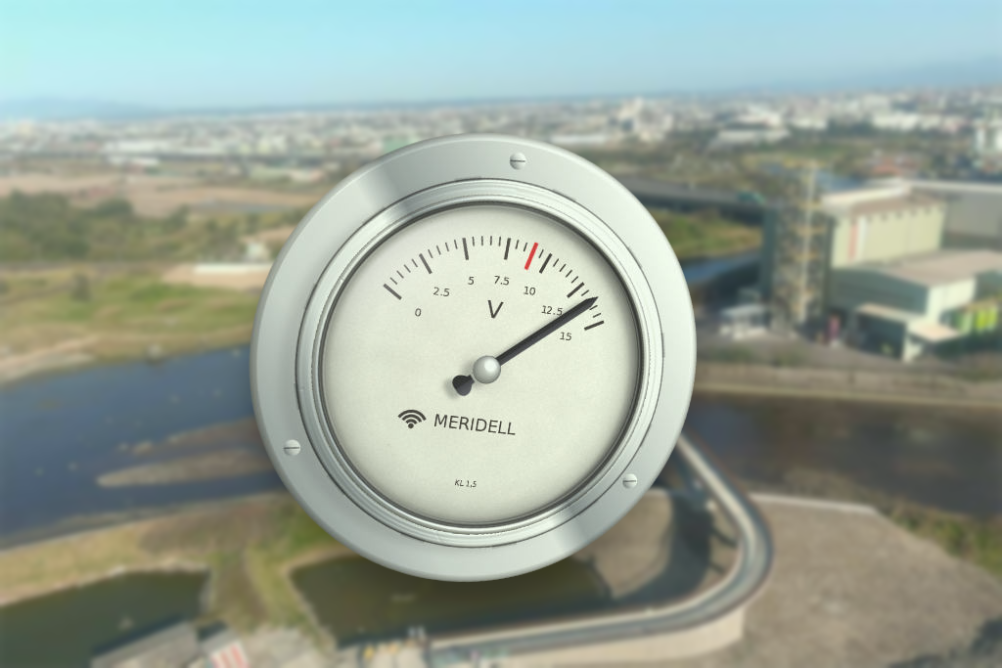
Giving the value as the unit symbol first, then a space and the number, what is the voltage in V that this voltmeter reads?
V 13.5
